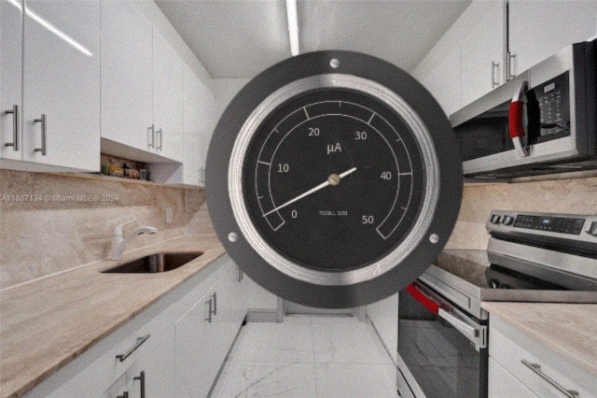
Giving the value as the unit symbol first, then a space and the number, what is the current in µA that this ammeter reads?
µA 2.5
